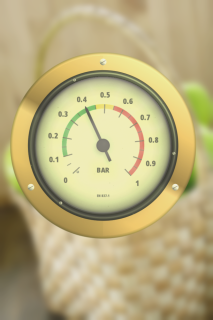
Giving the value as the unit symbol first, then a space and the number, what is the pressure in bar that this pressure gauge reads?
bar 0.4
